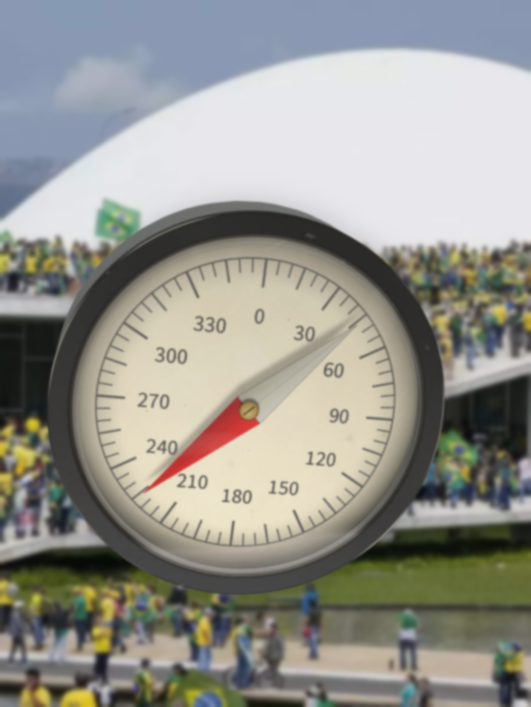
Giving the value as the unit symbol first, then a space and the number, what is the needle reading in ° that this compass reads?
° 225
